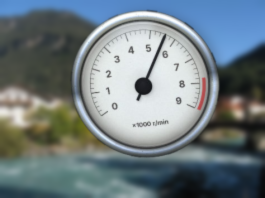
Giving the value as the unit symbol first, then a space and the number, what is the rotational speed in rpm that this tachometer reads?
rpm 5600
